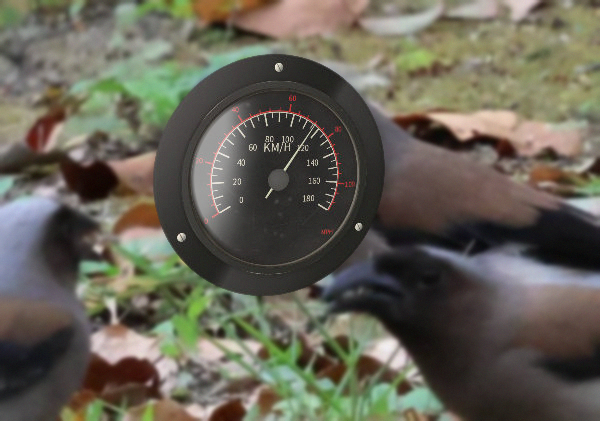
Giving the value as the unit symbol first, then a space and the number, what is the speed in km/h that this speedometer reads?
km/h 115
